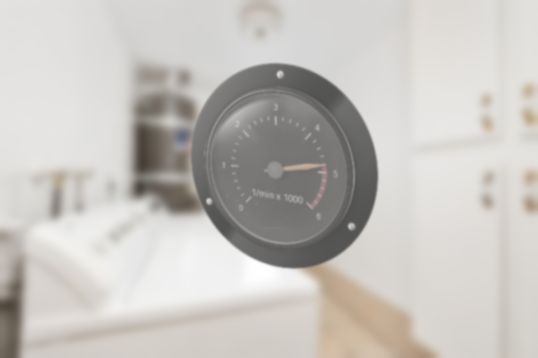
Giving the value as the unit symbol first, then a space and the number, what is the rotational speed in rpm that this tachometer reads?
rpm 4800
